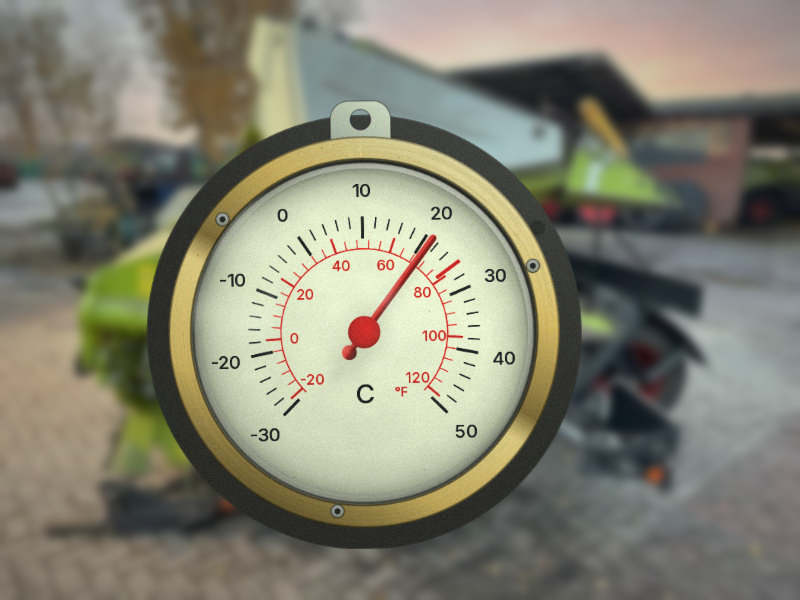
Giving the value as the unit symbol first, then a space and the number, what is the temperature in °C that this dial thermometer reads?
°C 21
